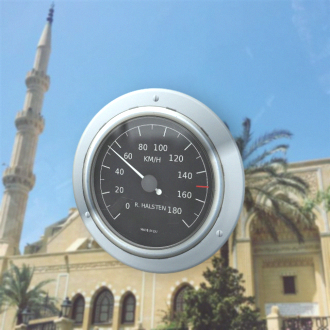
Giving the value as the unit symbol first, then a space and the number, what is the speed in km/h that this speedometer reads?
km/h 55
